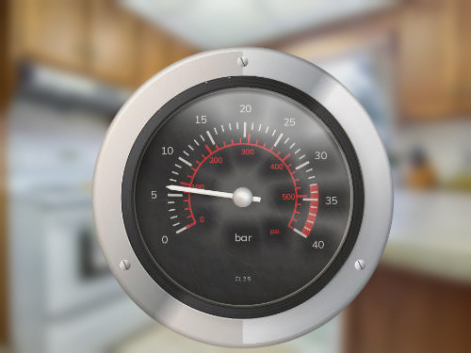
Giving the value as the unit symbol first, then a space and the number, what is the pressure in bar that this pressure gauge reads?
bar 6
